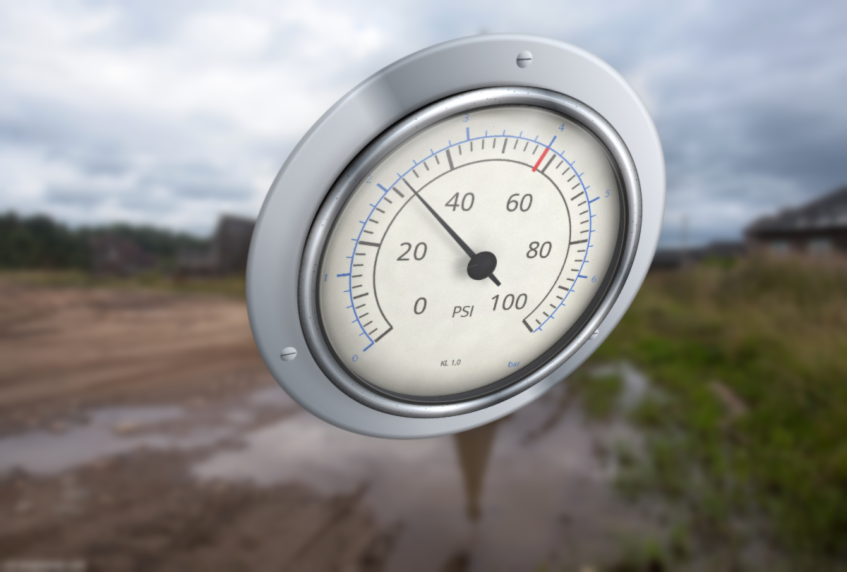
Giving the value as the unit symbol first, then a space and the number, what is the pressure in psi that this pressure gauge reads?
psi 32
